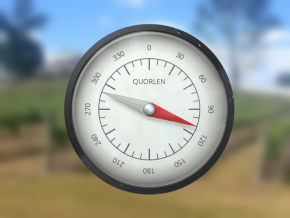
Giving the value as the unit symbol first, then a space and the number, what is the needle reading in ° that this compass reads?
° 110
